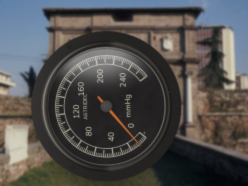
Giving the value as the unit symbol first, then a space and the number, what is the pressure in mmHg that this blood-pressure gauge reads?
mmHg 10
